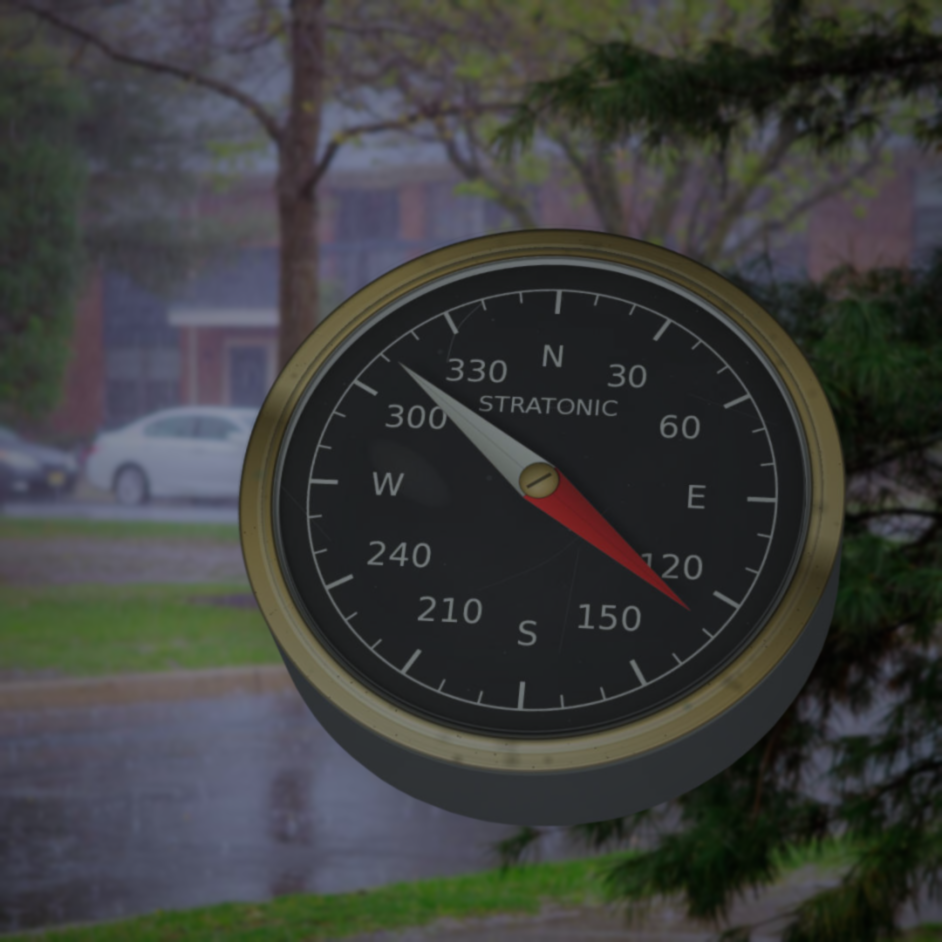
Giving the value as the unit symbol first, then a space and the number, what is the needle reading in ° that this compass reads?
° 130
